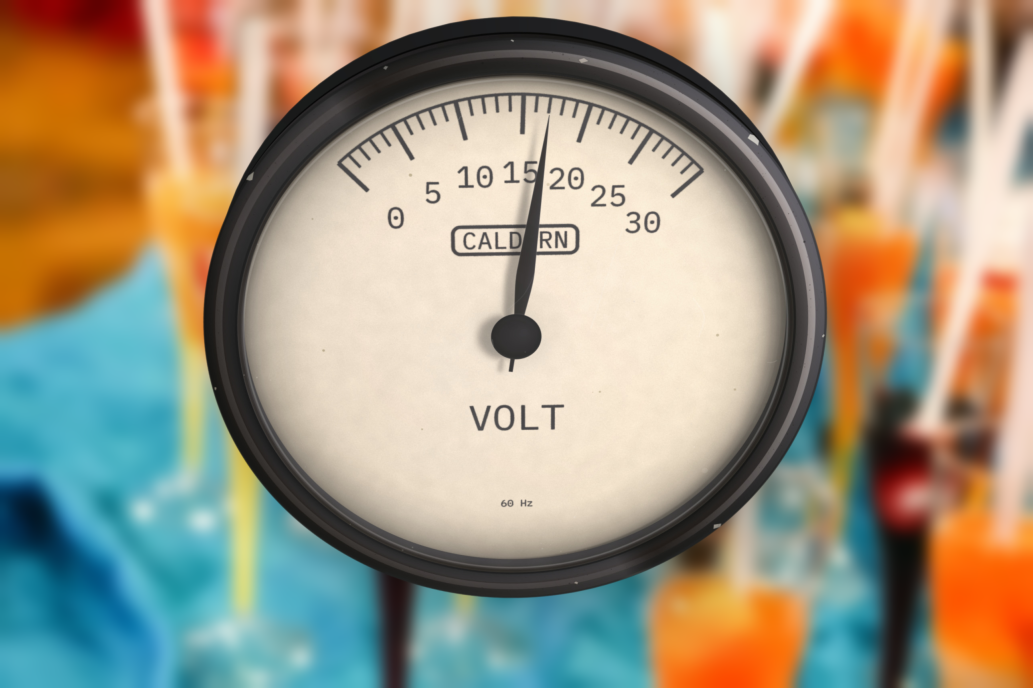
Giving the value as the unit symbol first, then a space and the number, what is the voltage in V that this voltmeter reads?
V 17
